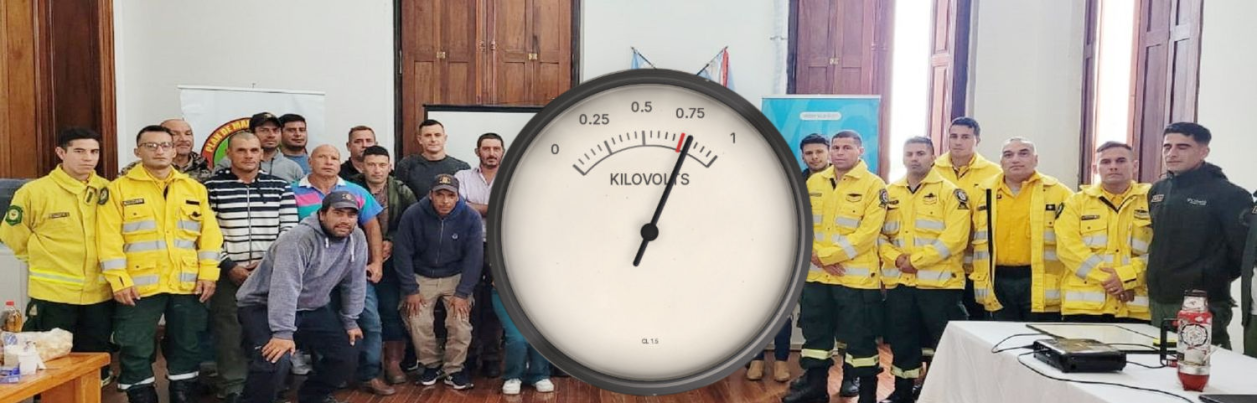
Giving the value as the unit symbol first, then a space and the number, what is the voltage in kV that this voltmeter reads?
kV 0.8
